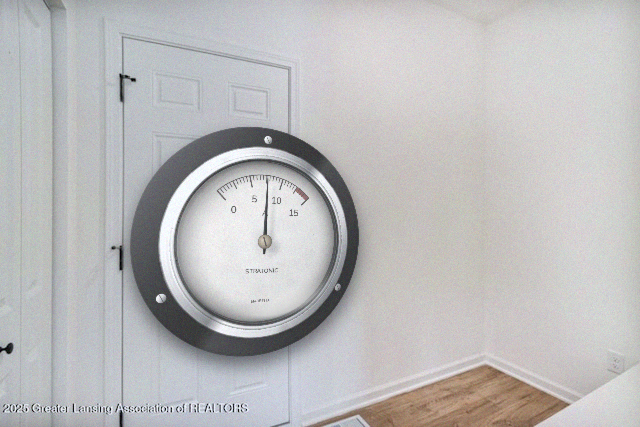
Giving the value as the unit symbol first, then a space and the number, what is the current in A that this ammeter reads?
A 7.5
